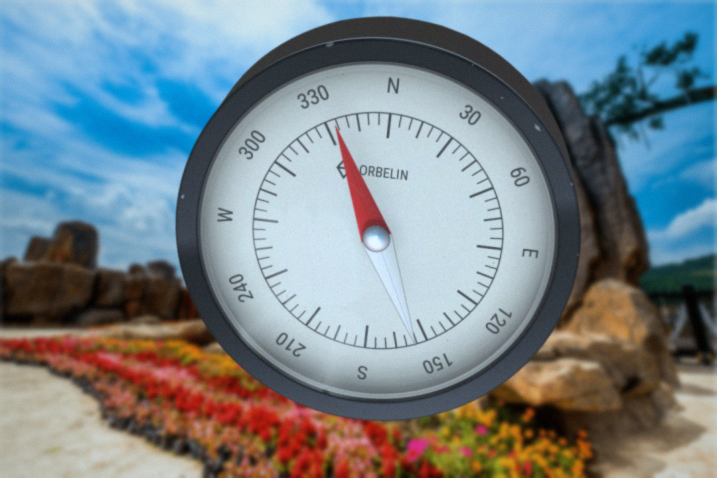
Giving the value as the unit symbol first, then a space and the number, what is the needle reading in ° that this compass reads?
° 335
